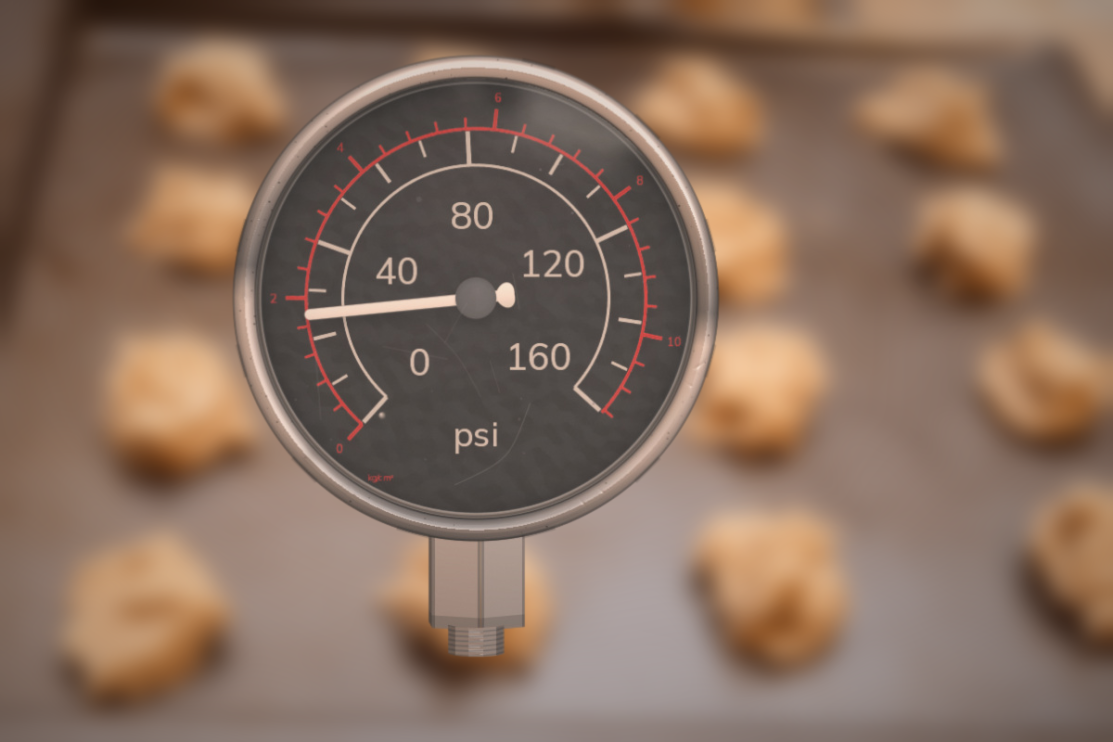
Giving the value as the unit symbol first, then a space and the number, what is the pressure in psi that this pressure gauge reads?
psi 25
